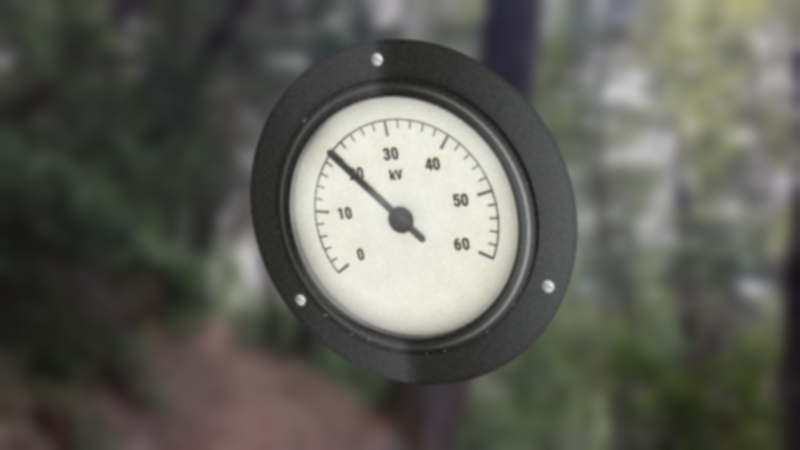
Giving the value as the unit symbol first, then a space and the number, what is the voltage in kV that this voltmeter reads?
kV 20
